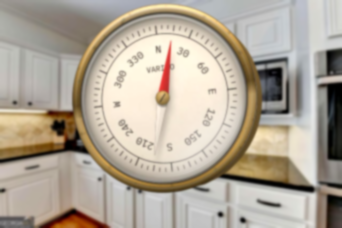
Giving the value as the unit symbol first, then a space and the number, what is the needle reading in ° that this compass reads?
° 15
